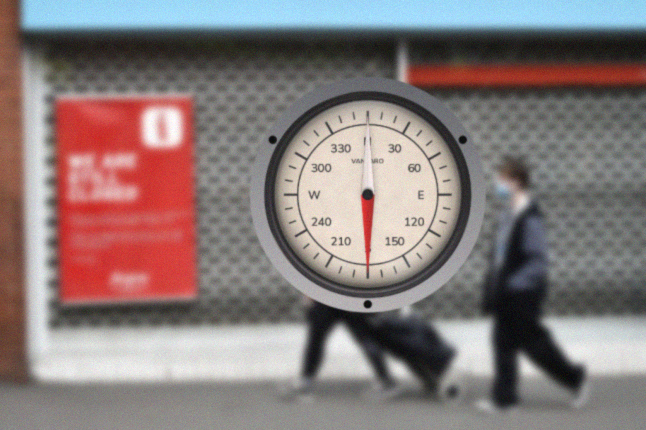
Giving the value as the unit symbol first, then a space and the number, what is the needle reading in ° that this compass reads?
° 180
